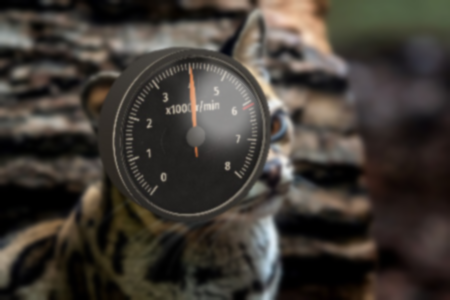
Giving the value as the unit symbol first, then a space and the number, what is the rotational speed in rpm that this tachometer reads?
rpm 4000
